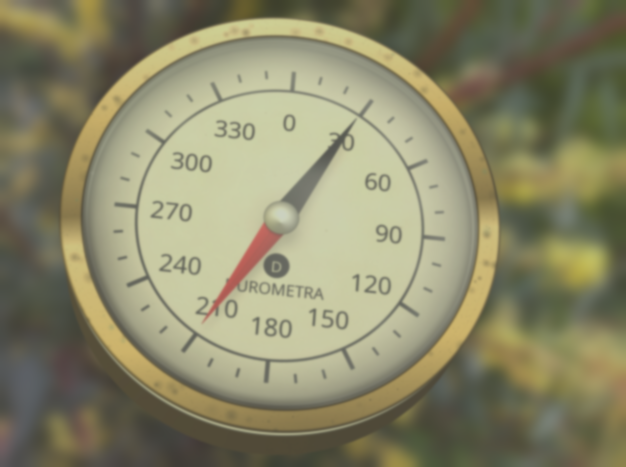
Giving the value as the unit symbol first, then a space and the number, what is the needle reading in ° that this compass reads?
° 210
